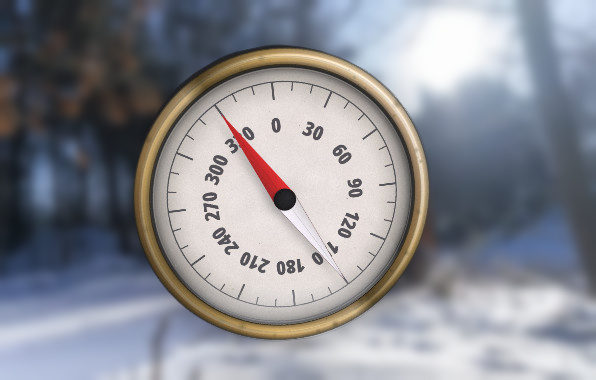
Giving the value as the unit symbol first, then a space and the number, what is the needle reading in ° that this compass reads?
° 330
